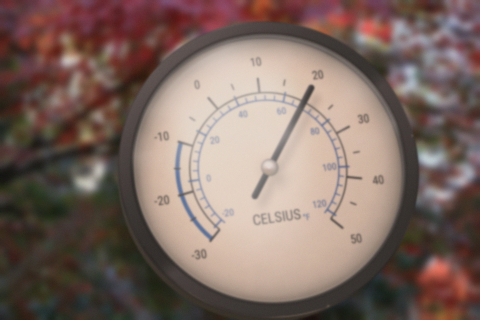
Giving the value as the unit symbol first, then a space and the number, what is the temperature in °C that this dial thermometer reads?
°C 20
